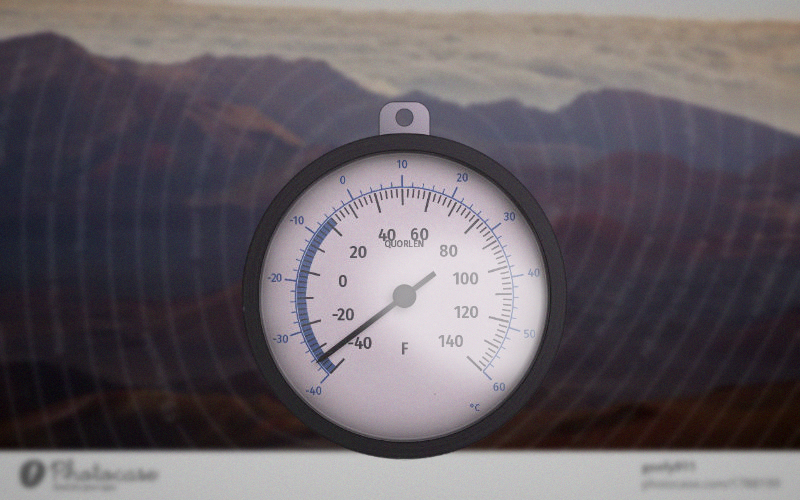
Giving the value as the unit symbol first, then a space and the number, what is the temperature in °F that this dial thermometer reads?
°F -34
